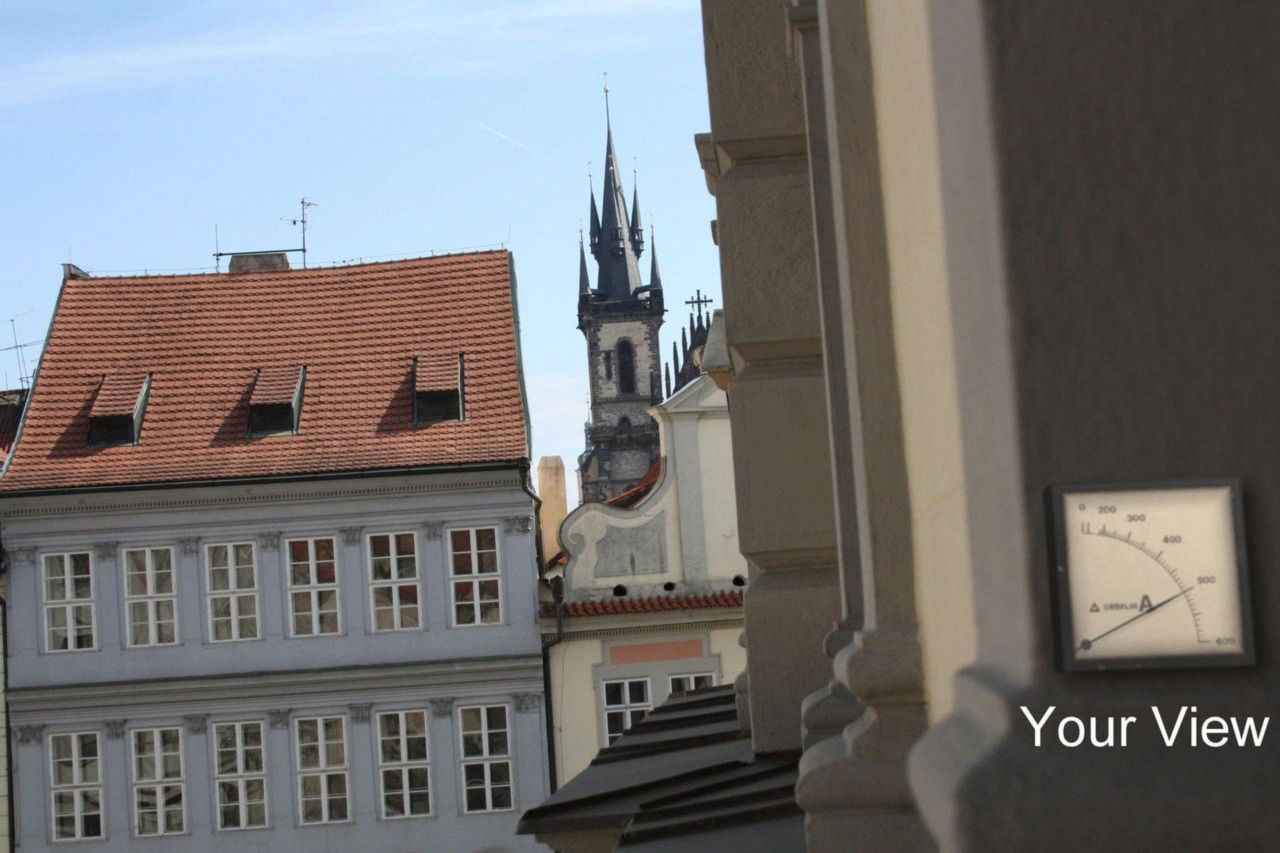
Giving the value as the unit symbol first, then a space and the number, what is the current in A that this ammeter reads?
A 500
